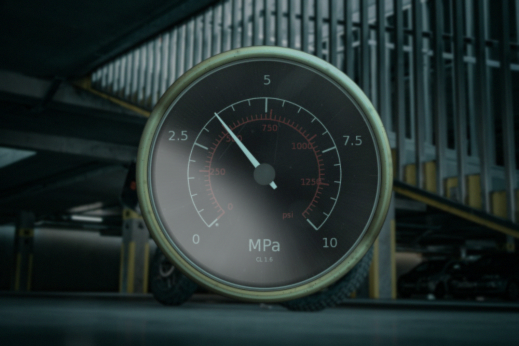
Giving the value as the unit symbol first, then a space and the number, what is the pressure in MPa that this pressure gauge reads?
MPa 3.5
